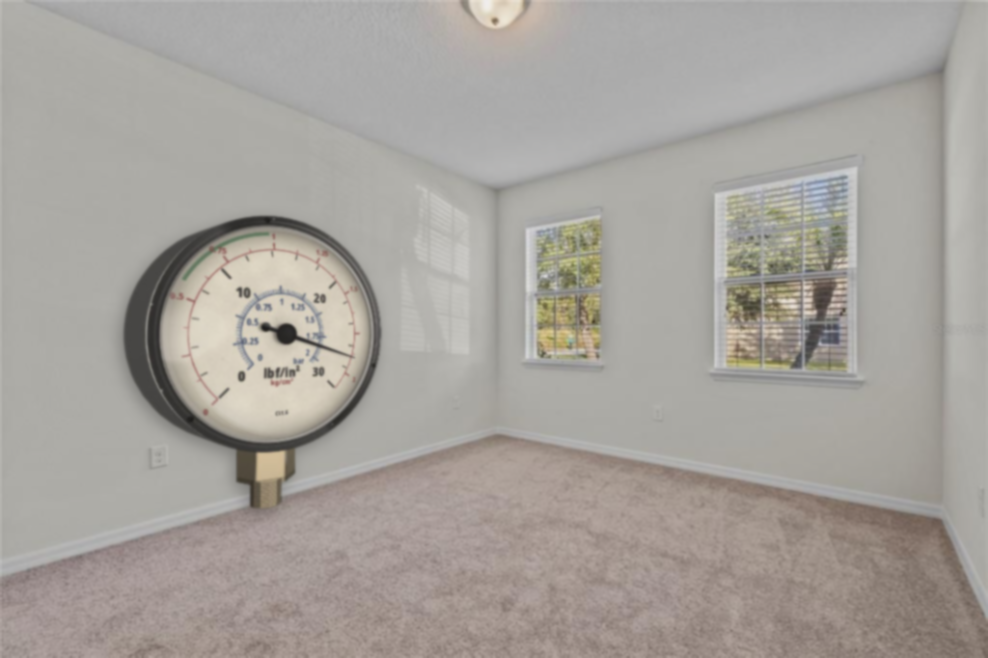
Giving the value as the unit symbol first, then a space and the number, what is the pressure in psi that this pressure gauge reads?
psi 27
